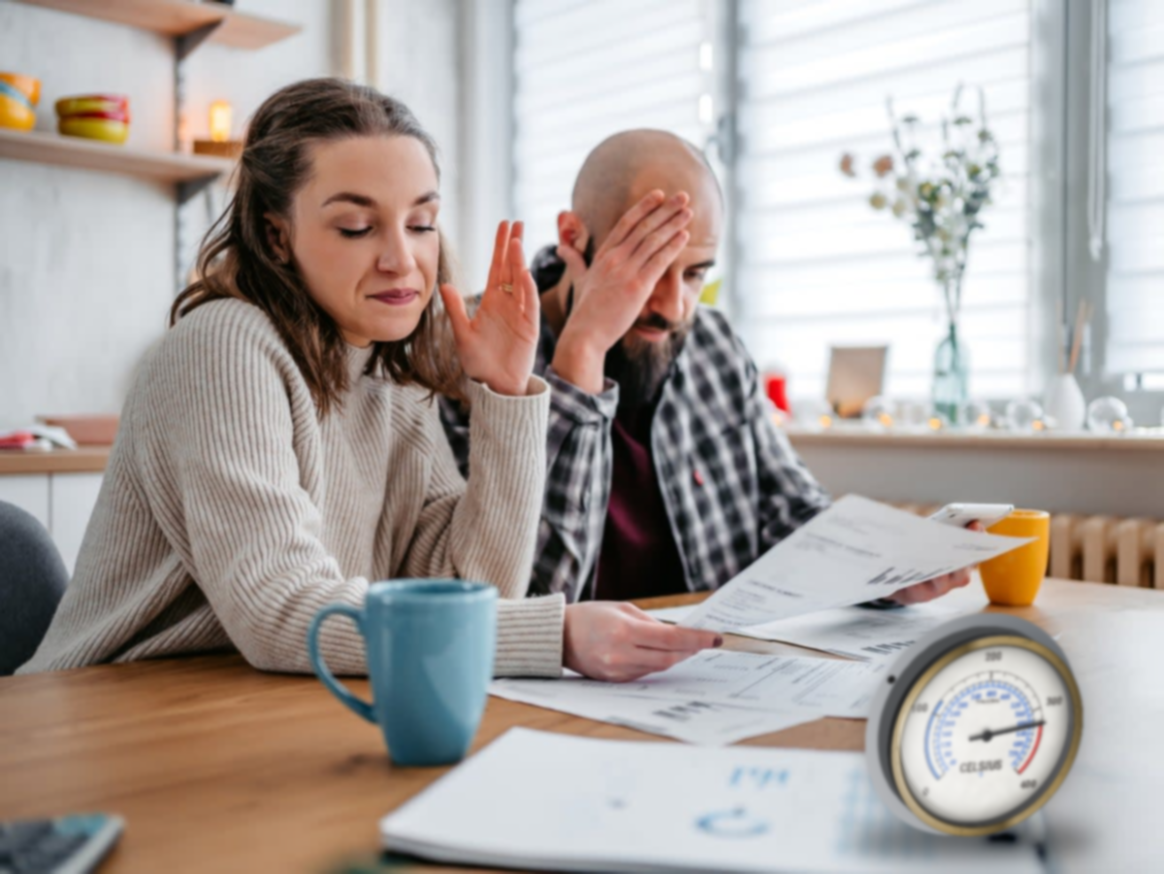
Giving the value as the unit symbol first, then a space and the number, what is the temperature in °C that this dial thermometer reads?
°C 320
